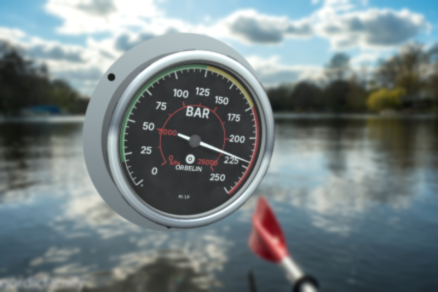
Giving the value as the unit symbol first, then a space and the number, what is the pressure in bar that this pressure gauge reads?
bar 220
